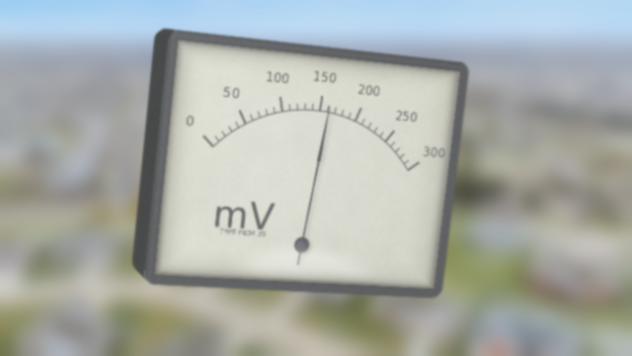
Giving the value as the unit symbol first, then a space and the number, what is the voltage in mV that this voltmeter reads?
mV 160
